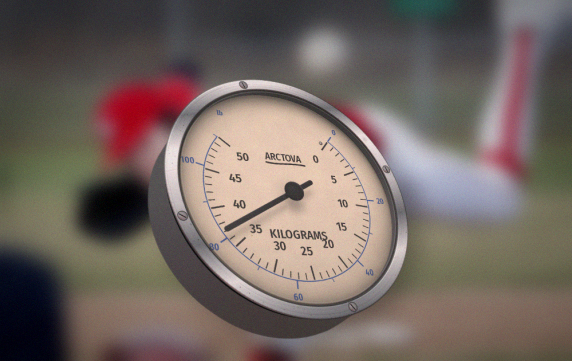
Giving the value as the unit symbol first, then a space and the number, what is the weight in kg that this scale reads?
kg 37
